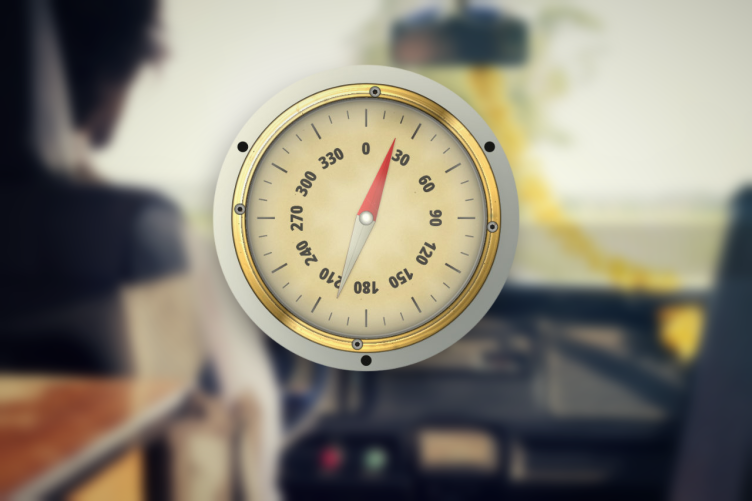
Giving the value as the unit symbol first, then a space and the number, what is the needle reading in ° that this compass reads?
° 20
